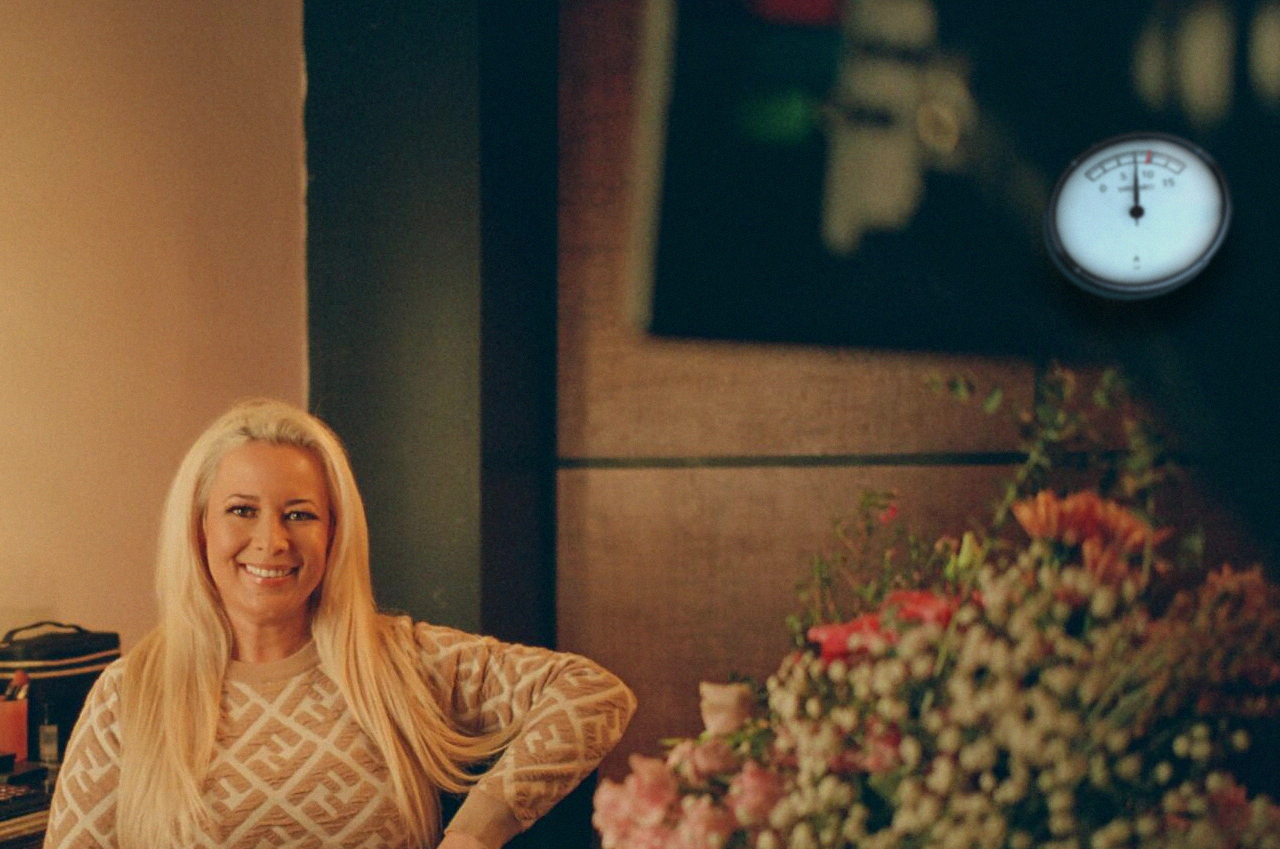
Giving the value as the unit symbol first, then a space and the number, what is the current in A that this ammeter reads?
A 7.5
